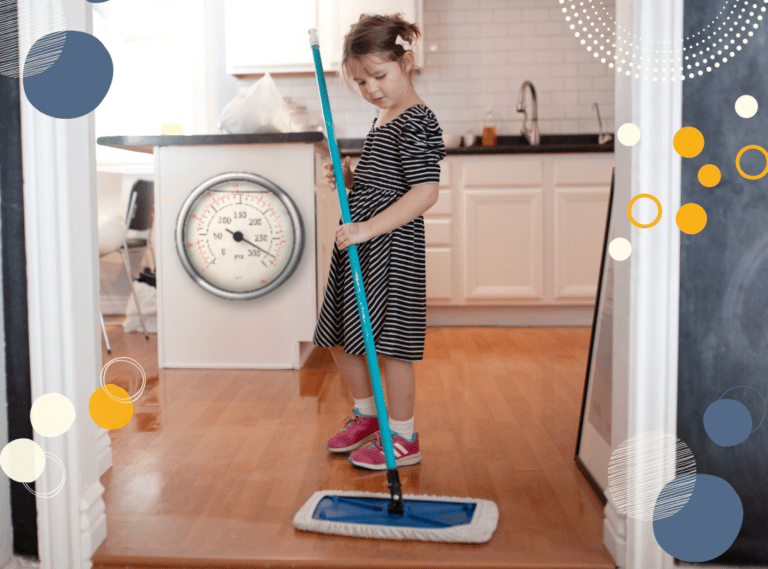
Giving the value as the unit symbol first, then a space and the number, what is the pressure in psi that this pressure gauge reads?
psi 280
